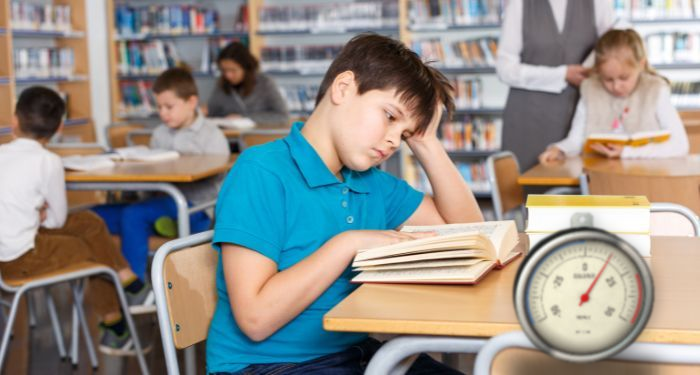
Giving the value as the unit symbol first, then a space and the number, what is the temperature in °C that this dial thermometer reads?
°C 12.5
